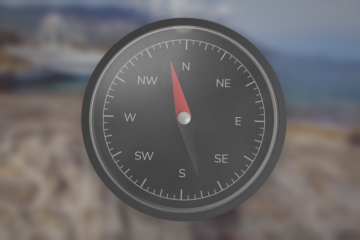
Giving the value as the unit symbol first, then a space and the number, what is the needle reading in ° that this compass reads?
° 345
